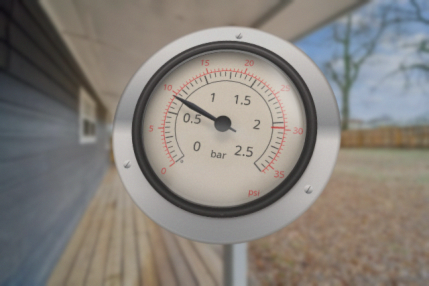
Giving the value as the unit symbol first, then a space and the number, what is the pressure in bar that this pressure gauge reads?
bar 0.65
